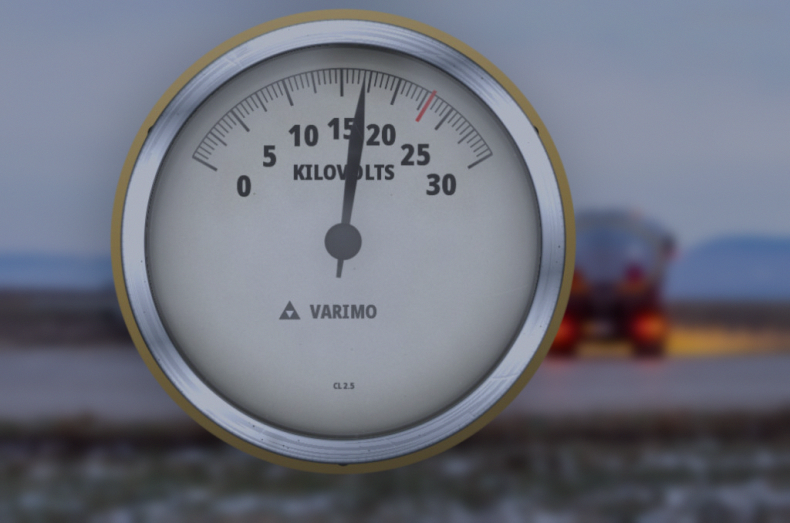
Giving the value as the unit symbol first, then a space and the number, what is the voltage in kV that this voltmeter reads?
kV 17
